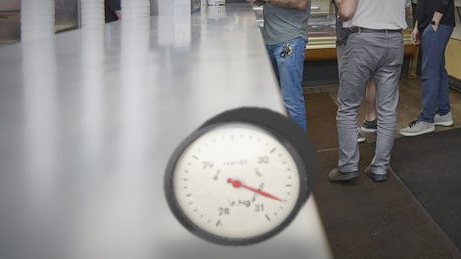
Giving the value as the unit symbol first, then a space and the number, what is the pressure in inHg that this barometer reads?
inHg 30.7
